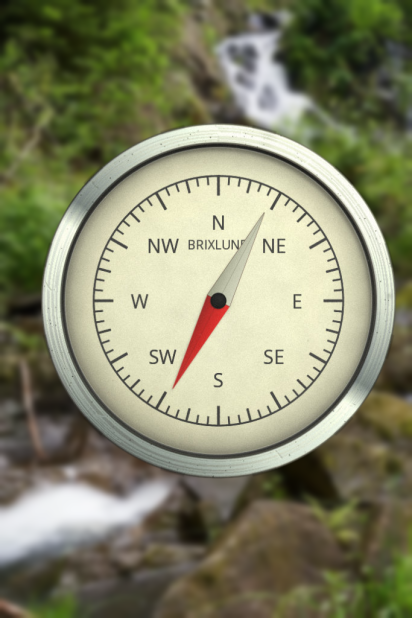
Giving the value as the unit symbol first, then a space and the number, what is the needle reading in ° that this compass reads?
° 207.5
